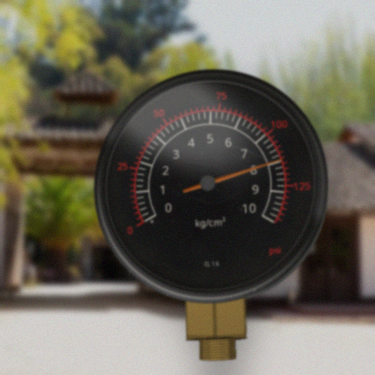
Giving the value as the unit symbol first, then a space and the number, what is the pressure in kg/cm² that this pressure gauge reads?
kg/cm² 8
